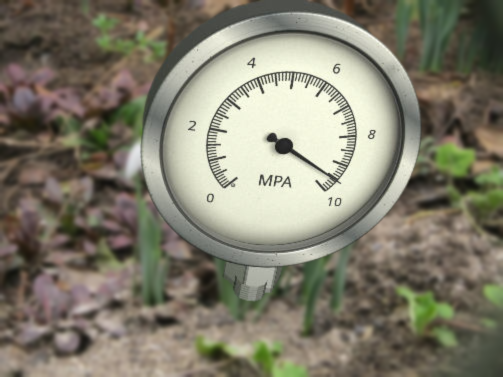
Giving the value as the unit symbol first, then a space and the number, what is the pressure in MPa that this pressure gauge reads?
MPa 9.5
